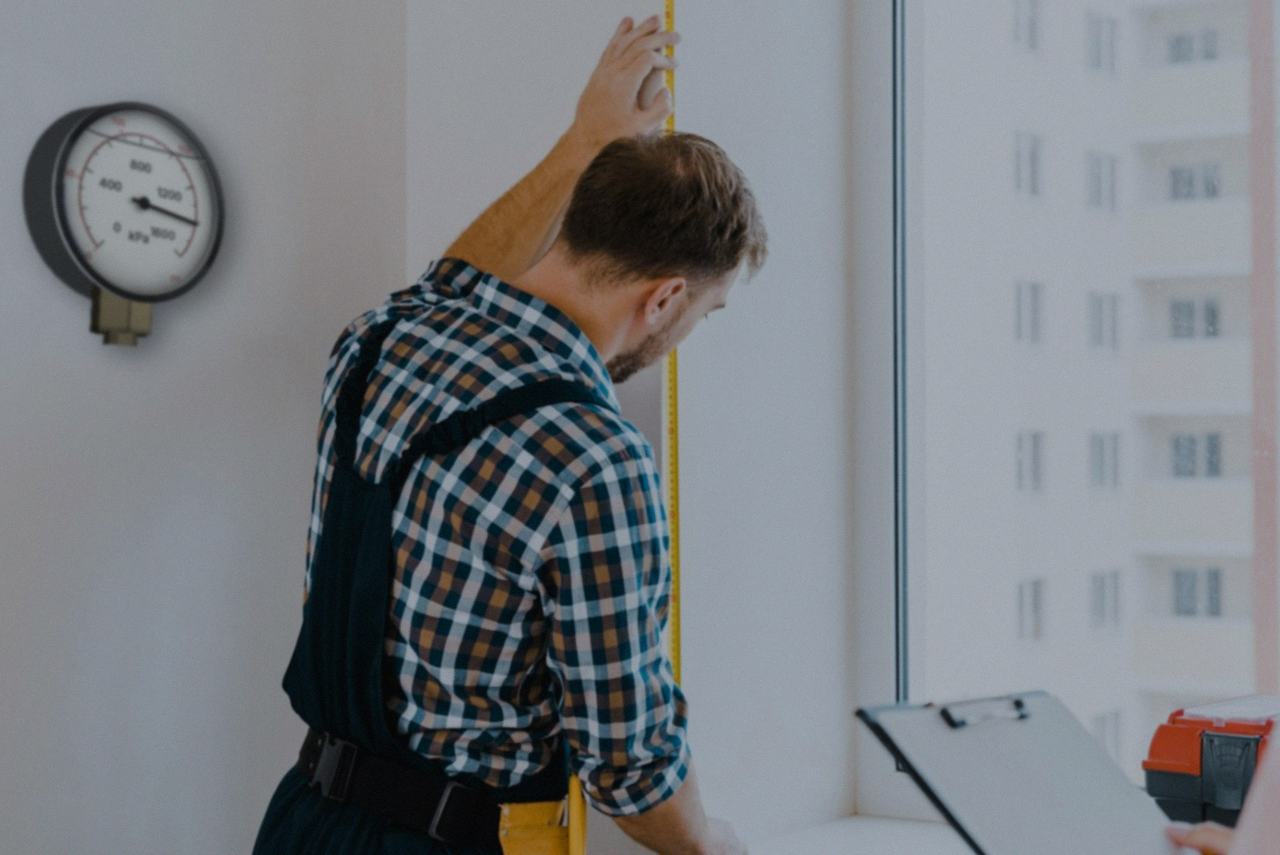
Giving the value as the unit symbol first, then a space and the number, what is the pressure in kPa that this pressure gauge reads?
kPa 1400
